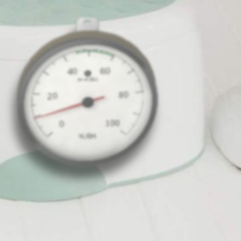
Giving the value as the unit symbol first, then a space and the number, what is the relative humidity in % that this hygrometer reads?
% 10
